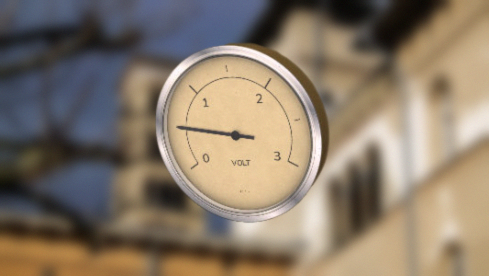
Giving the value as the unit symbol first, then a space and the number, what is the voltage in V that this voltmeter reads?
V 0.5
